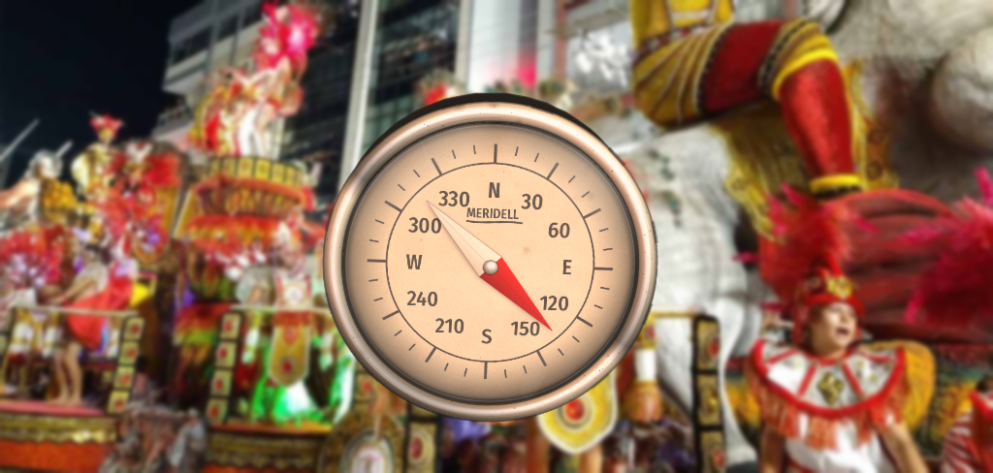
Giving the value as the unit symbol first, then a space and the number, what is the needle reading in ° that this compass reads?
° 135
